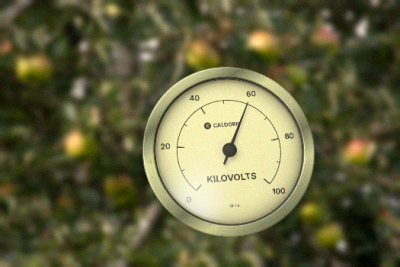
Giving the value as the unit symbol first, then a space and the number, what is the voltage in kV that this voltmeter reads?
kV 60
